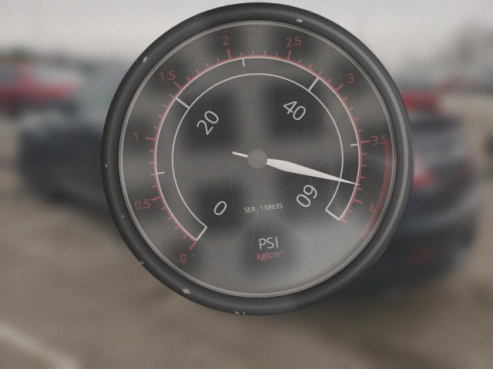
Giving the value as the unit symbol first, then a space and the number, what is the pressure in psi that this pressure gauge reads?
psi 55
